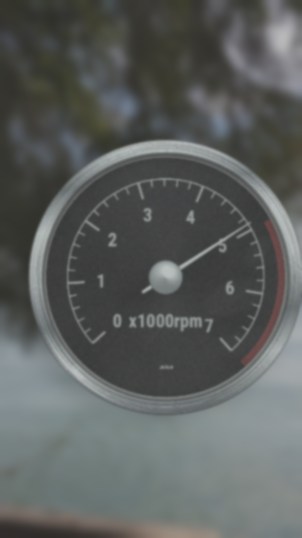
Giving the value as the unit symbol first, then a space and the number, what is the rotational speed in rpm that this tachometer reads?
rpm 4900
